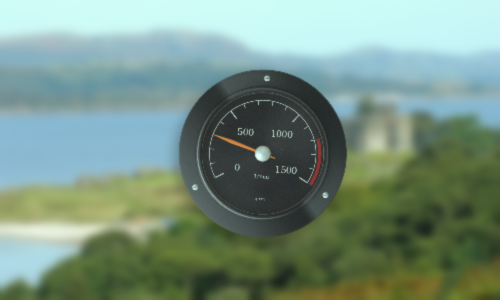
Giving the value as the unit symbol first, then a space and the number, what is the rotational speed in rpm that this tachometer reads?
rpm 300
